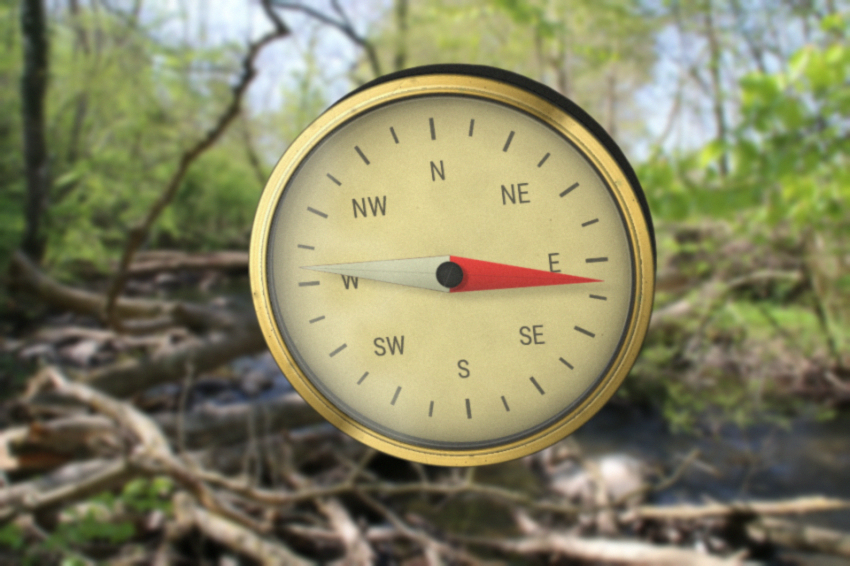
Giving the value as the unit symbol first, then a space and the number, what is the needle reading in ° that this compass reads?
° 97.5
